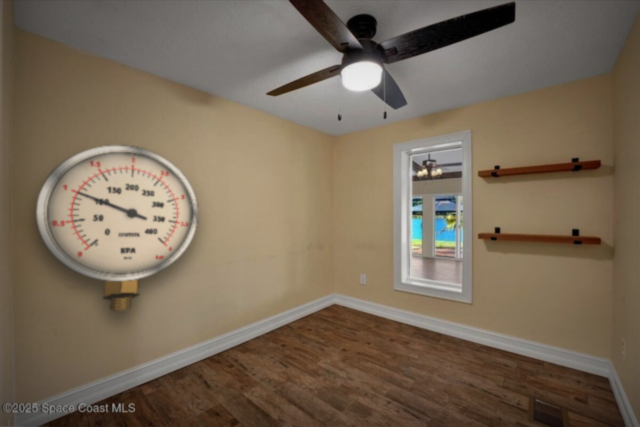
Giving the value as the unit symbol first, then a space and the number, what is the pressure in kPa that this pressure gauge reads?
kPa 100
